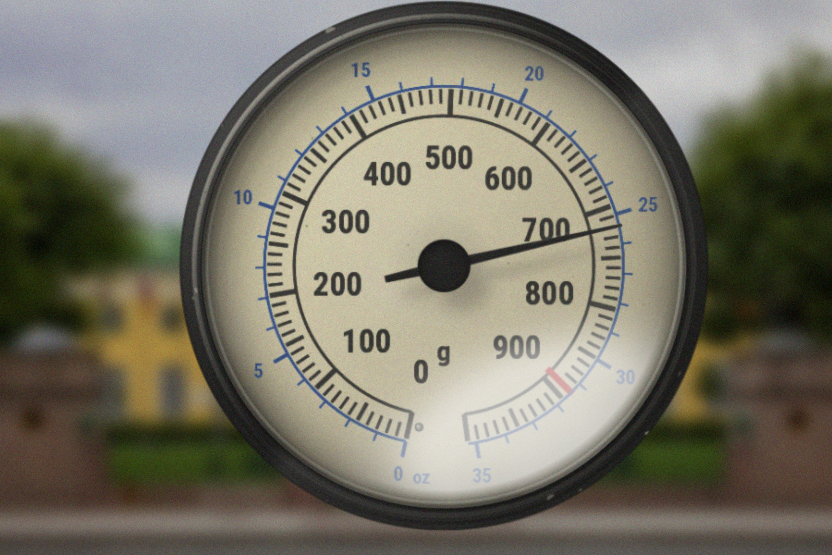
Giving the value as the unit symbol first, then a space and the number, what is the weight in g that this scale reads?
g 720
